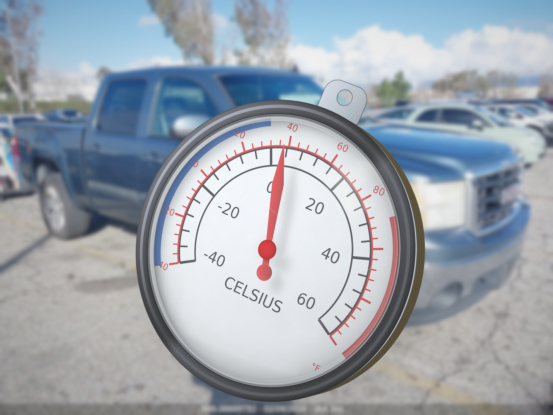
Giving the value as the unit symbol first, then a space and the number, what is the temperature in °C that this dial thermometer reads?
°C 4
